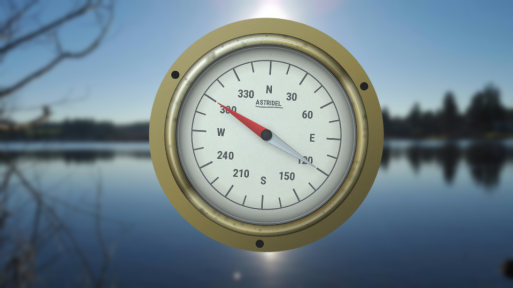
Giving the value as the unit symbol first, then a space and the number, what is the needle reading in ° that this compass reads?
° 300
